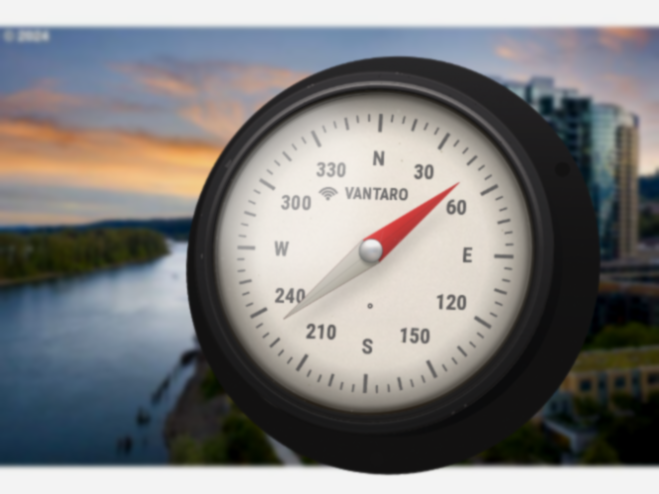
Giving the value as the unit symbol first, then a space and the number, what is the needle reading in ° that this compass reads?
° 50
